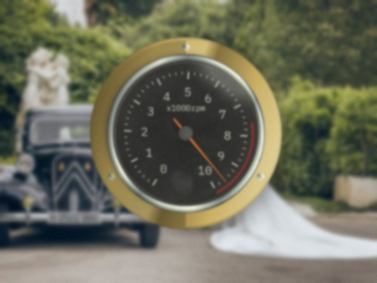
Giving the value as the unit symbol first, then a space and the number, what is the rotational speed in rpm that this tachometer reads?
rpm 9600
